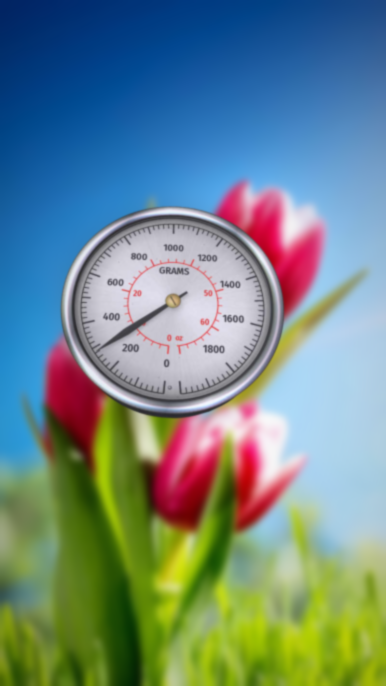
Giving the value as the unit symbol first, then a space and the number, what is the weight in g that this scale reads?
g 280
